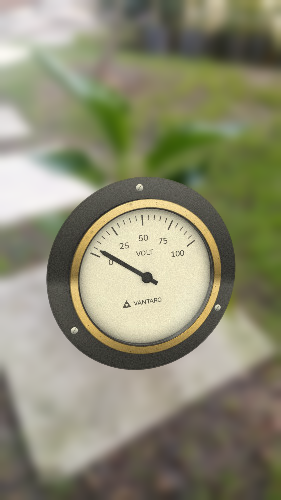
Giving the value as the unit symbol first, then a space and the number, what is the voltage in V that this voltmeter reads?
V 5
